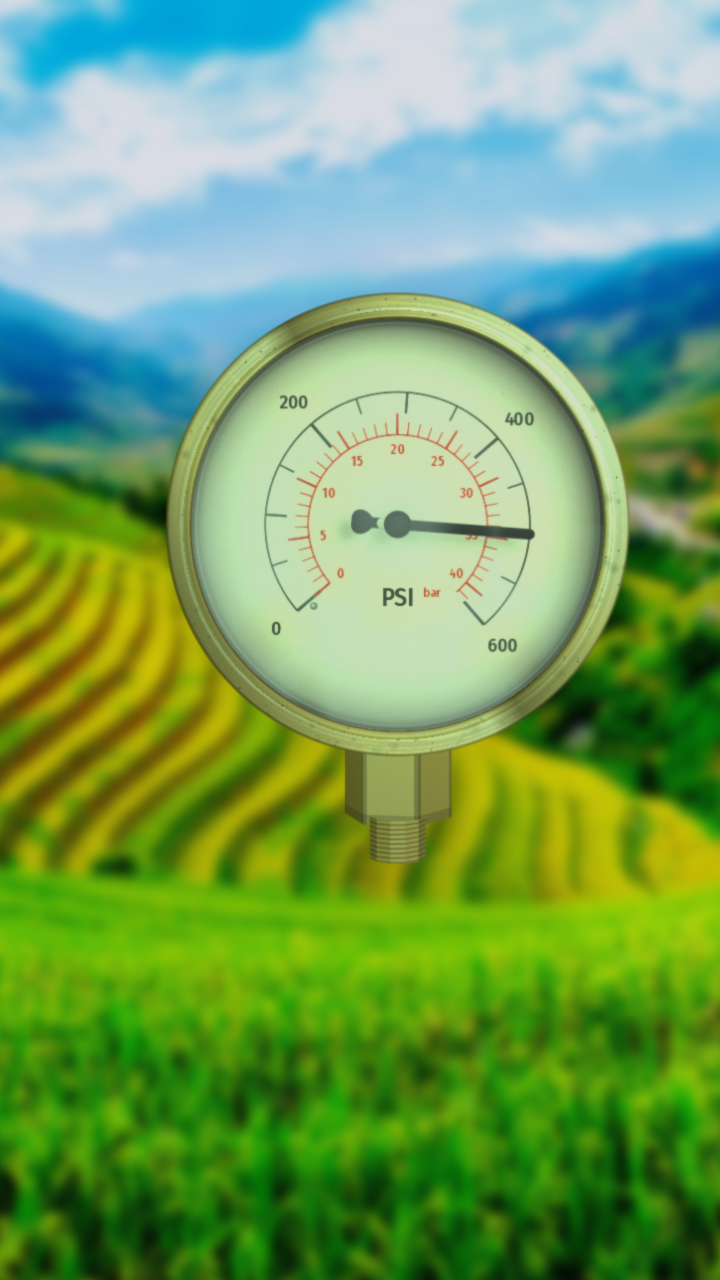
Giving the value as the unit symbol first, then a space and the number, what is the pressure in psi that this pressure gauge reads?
psi 500
